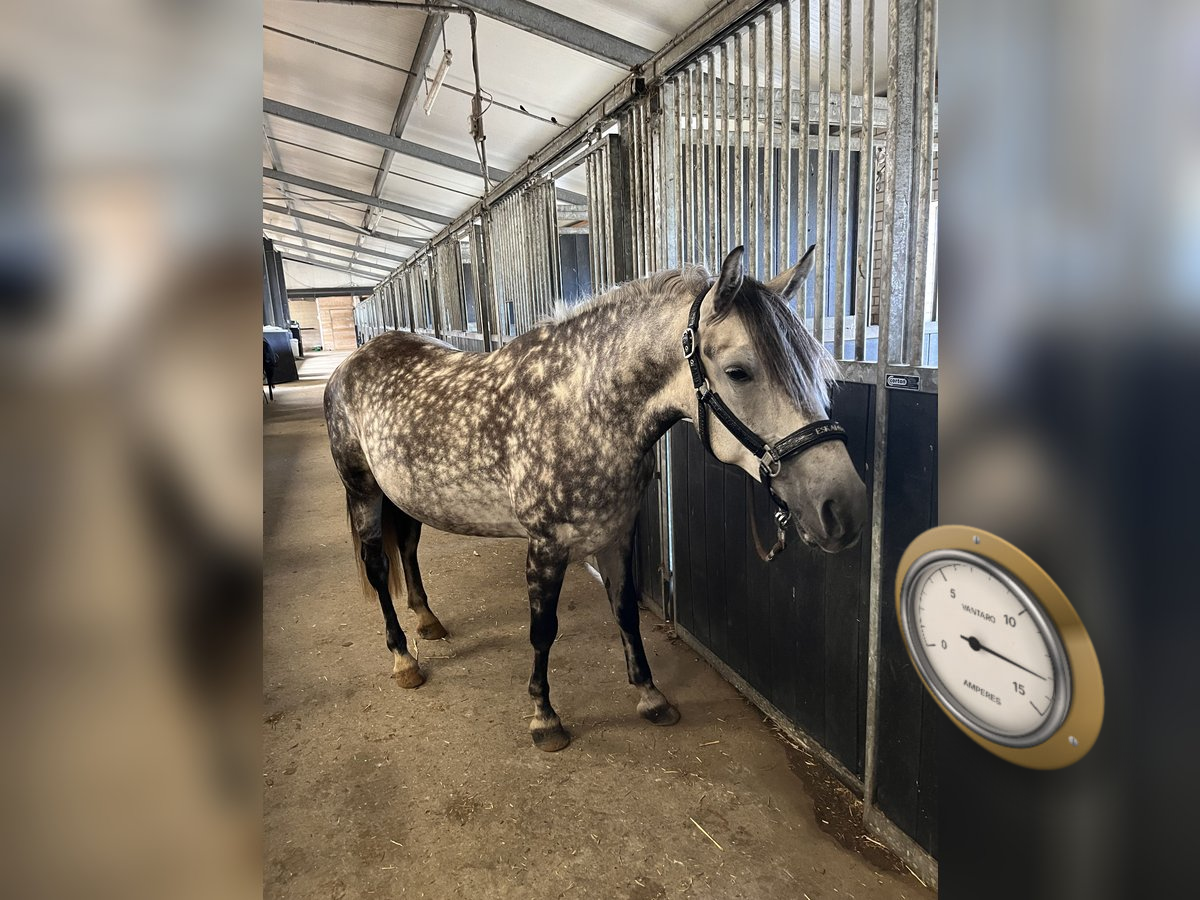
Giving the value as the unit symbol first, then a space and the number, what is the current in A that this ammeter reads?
A 13
